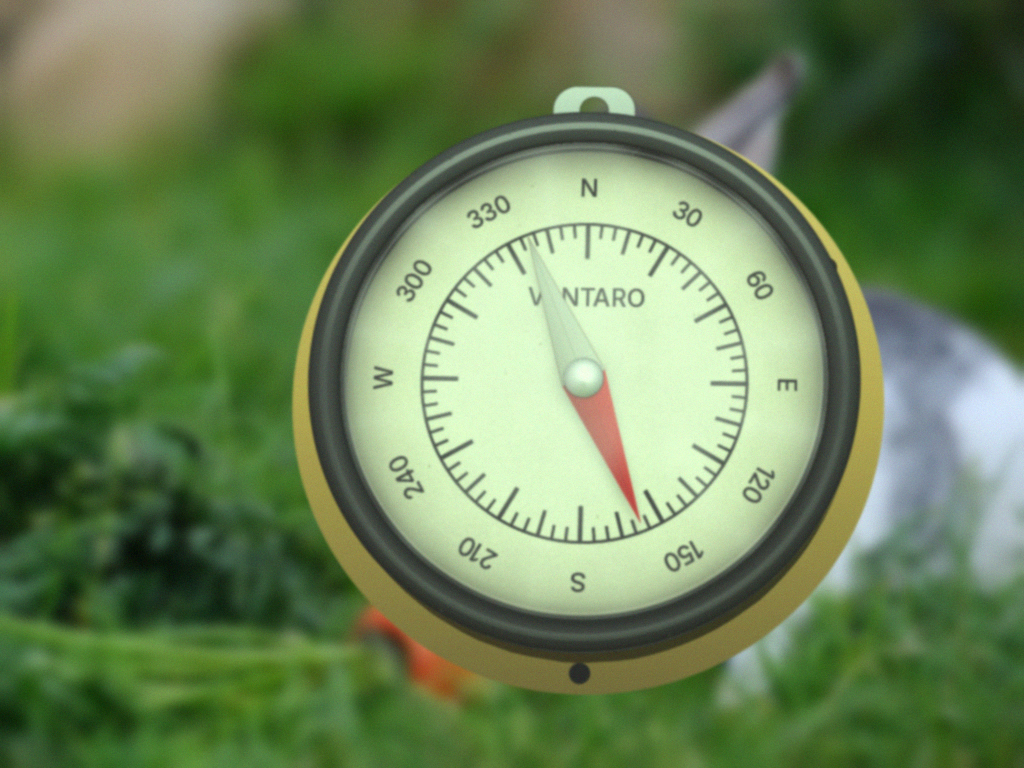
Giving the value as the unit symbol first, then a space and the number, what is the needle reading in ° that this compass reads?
° 157.5
